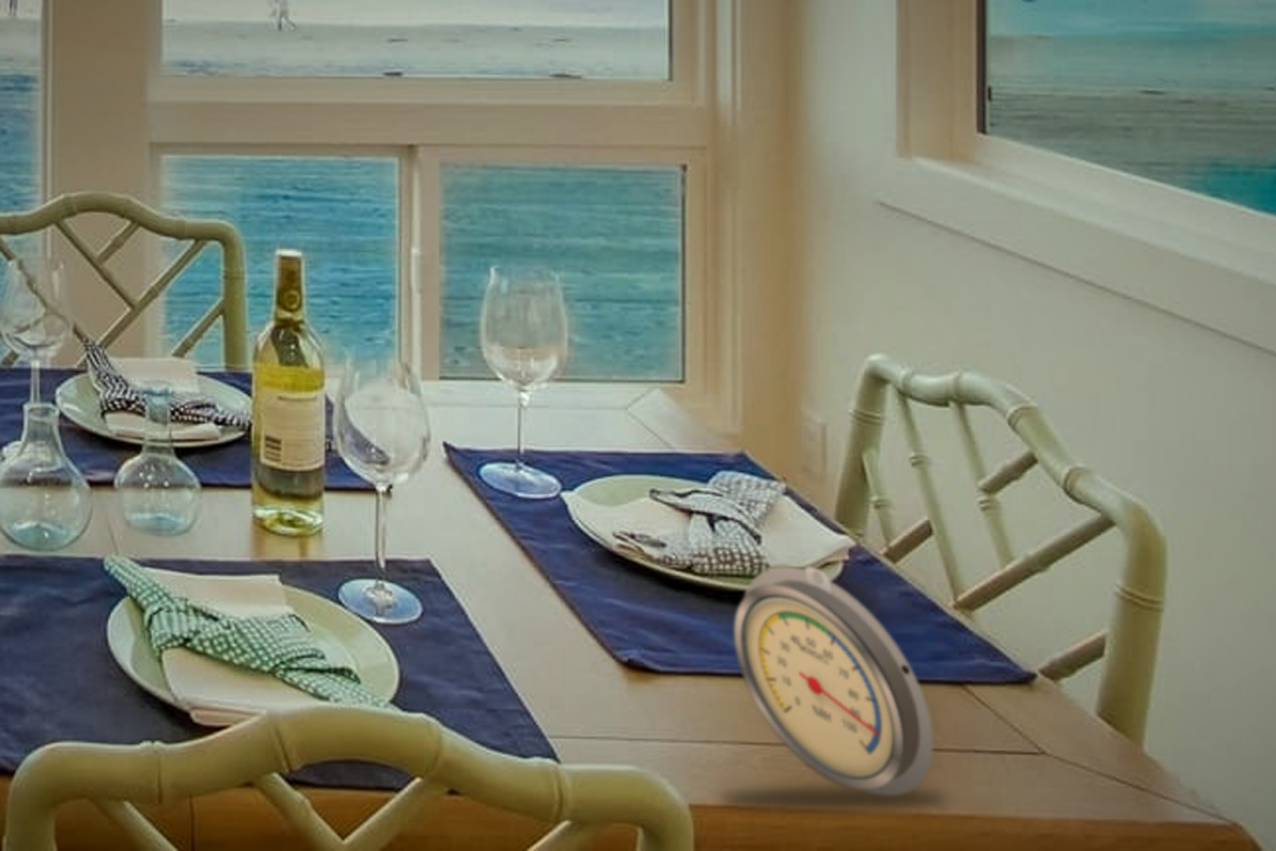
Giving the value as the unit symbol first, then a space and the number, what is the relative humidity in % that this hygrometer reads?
% 90
